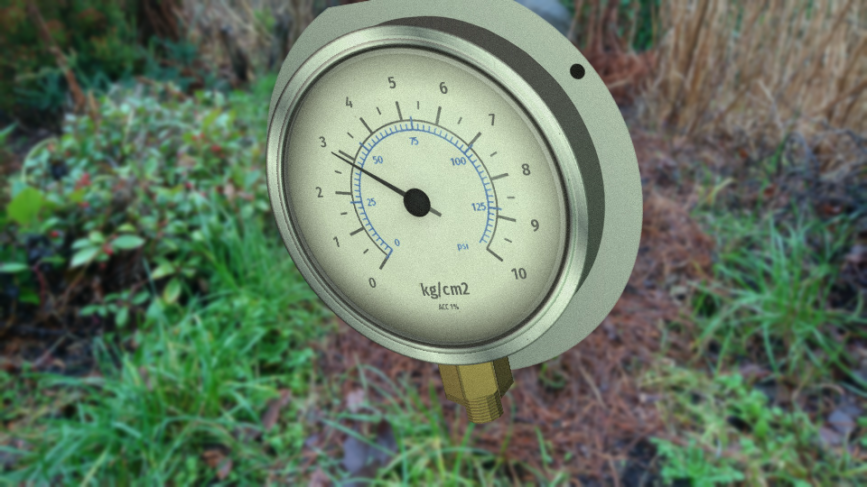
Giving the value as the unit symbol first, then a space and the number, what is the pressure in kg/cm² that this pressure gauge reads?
kg/cm² 3
